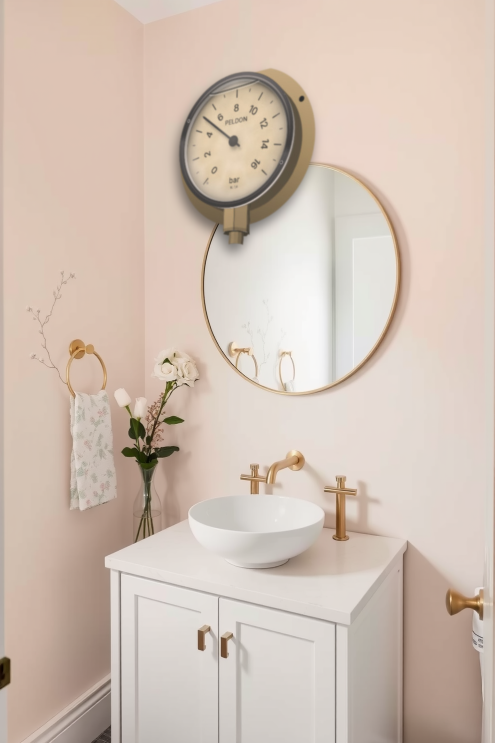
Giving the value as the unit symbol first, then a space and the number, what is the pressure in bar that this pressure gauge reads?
bar 5
